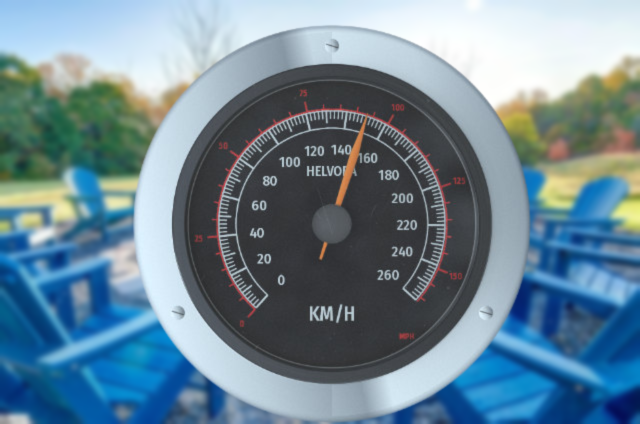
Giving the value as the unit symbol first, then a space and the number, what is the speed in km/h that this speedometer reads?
km/h 150
